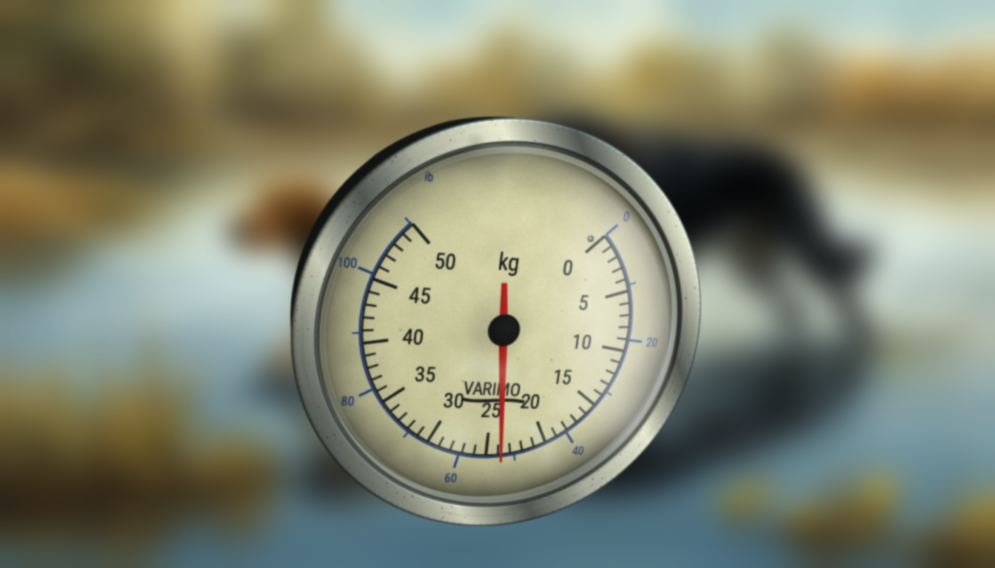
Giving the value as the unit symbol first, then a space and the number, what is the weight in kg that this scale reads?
kg 24
